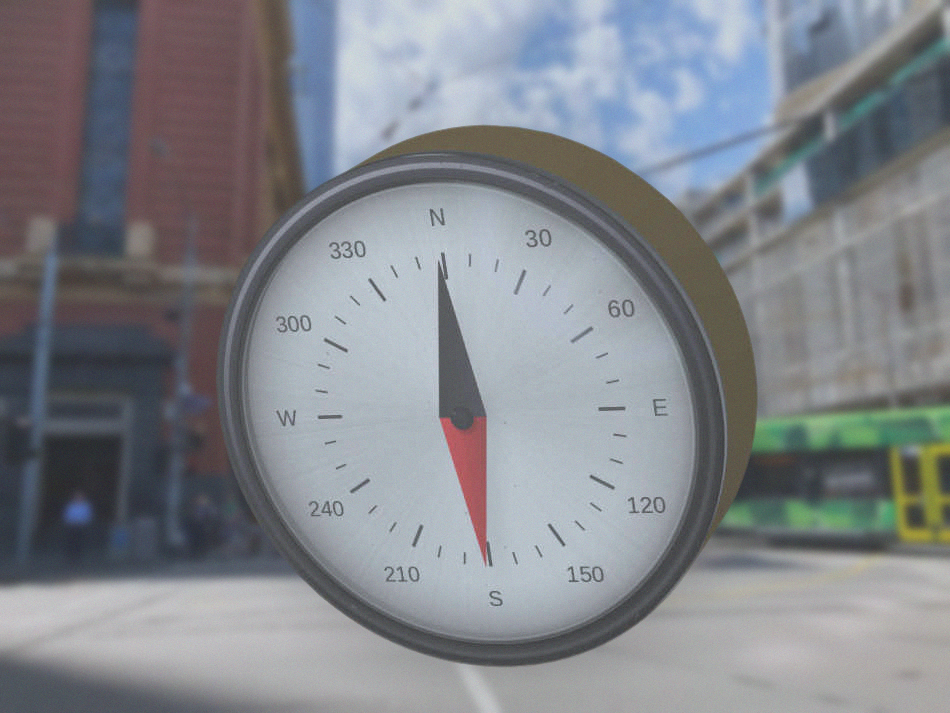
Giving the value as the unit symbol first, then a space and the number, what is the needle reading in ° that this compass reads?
° 180
